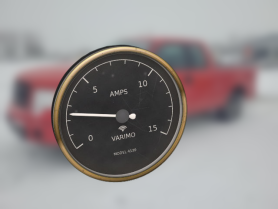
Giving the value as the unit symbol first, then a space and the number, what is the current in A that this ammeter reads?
A 2.5
